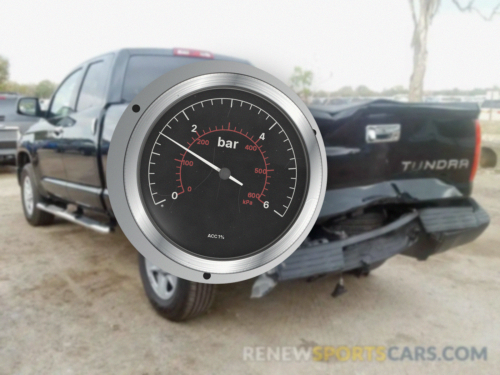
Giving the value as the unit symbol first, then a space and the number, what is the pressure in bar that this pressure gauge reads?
bar 1.4
